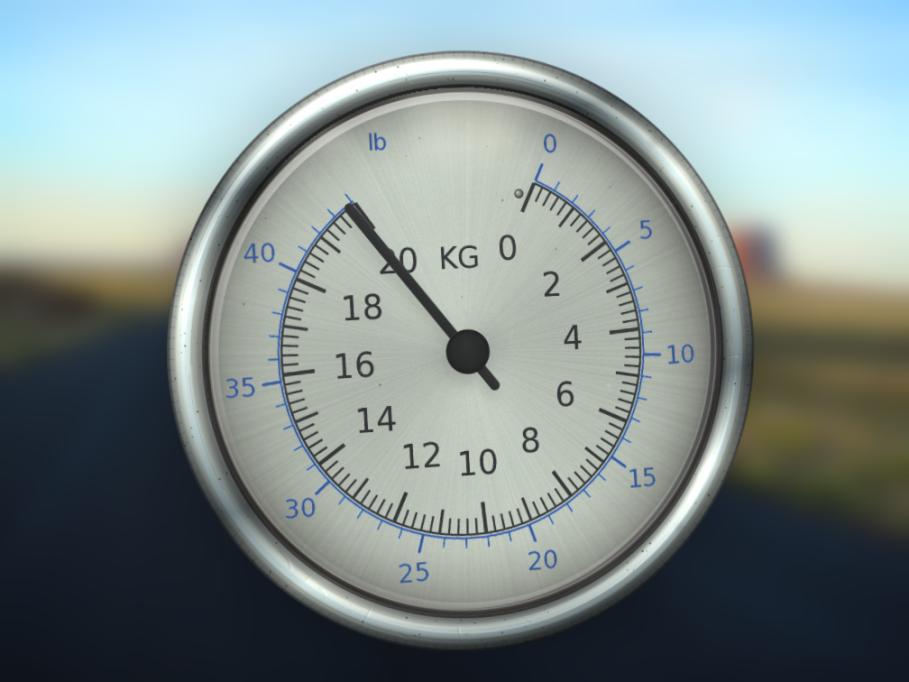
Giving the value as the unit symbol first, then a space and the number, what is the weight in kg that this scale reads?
kg 19.8
